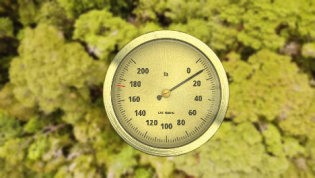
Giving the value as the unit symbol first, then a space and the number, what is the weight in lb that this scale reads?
lb 10
